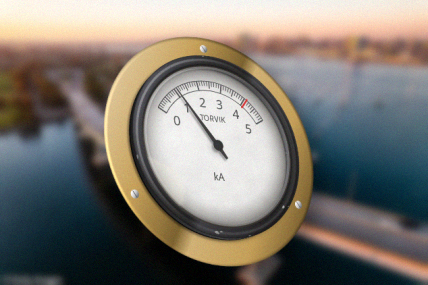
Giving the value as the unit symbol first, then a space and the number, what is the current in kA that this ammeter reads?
kA 1
